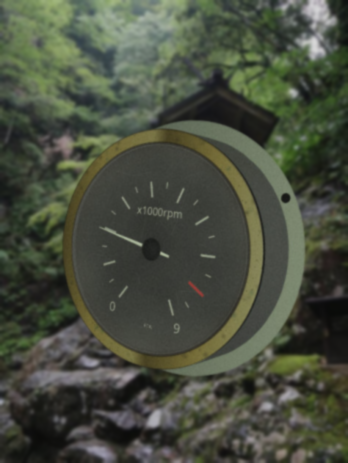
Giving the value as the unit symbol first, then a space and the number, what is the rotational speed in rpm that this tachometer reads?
rpm 2000
